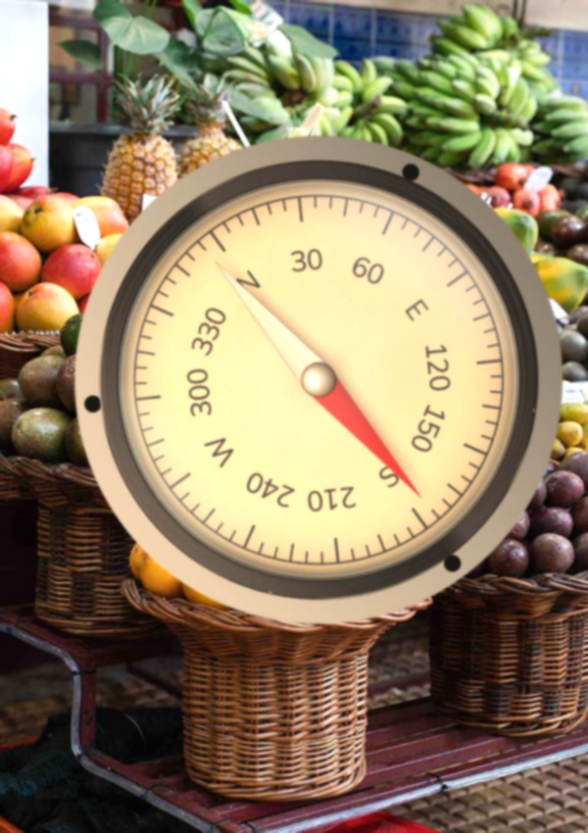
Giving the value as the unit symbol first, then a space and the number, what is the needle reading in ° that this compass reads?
° 175
